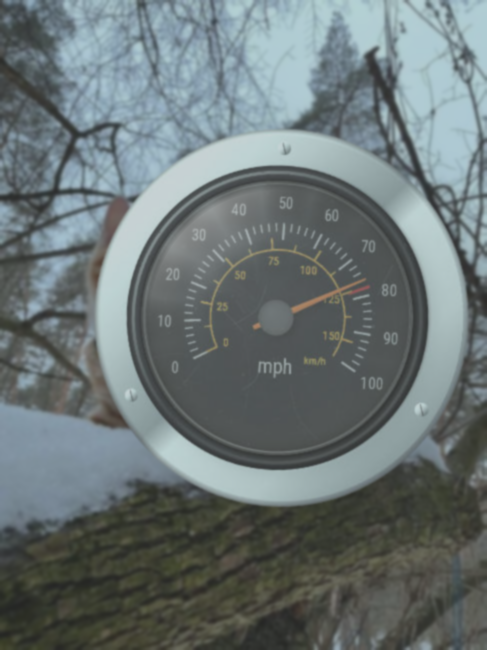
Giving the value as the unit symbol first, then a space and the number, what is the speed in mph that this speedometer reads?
mph 76
